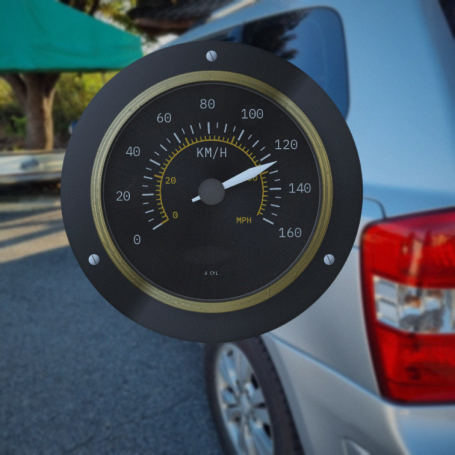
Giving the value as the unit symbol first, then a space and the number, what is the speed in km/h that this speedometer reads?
km/h 125
